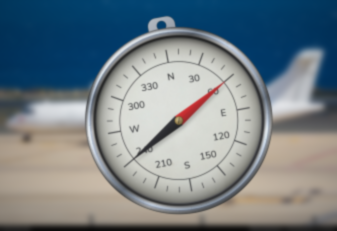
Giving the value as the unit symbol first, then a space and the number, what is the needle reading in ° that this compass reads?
° 60
